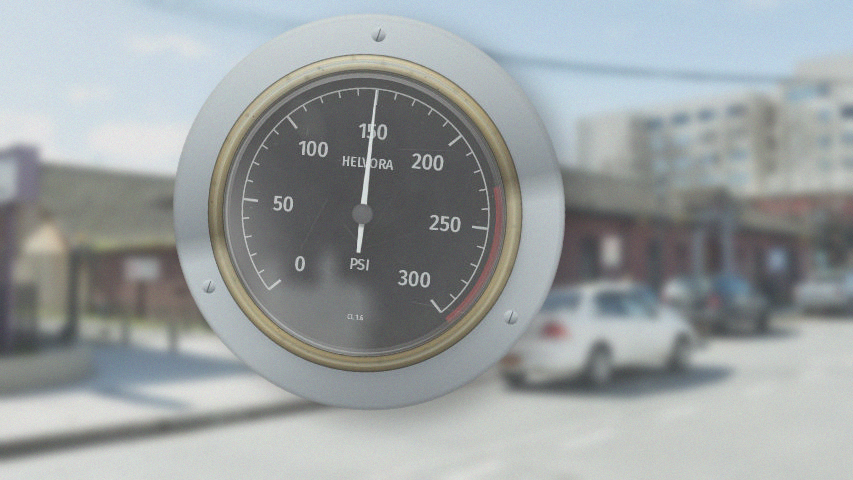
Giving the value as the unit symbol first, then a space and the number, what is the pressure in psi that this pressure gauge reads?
psi 150
